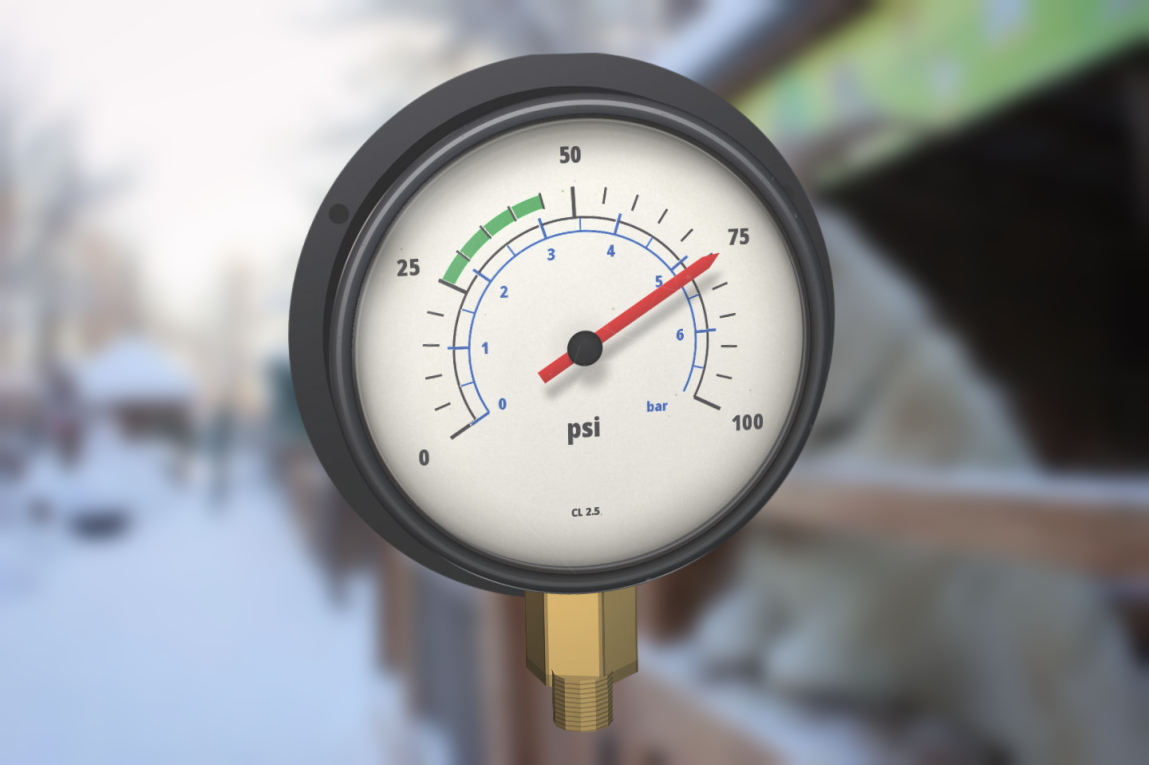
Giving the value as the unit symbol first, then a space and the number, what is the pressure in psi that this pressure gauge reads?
psi 75
